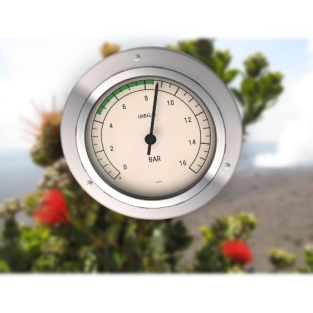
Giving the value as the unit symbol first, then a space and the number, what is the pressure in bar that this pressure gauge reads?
bar 8.75
